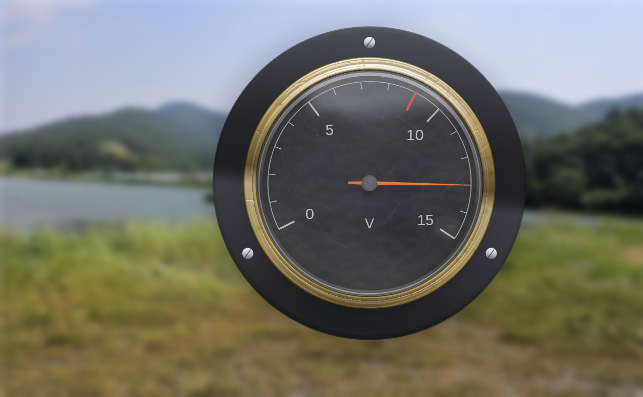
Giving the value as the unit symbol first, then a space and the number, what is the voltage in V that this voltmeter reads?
V 13
